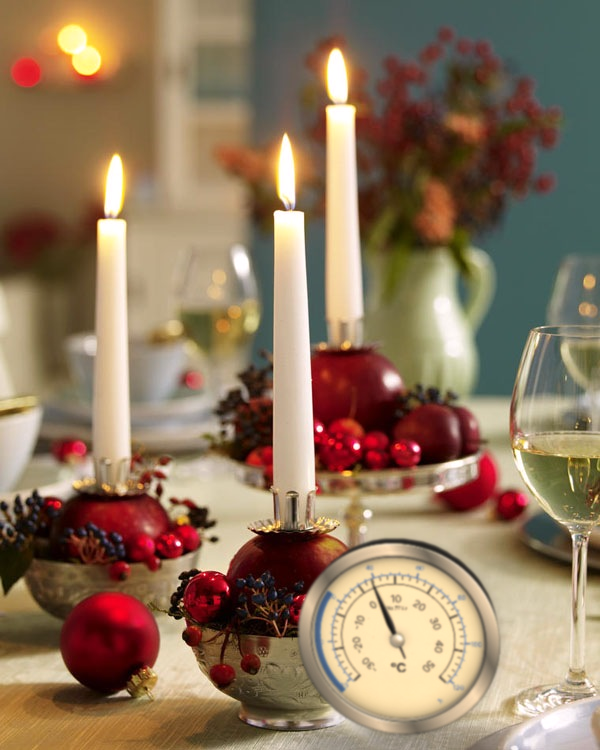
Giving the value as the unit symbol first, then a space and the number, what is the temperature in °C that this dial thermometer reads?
°C 4
